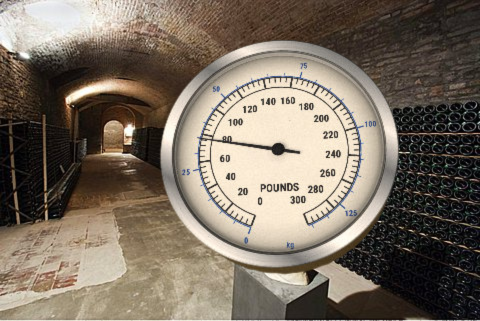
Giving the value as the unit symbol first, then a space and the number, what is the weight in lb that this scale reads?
lb 76
